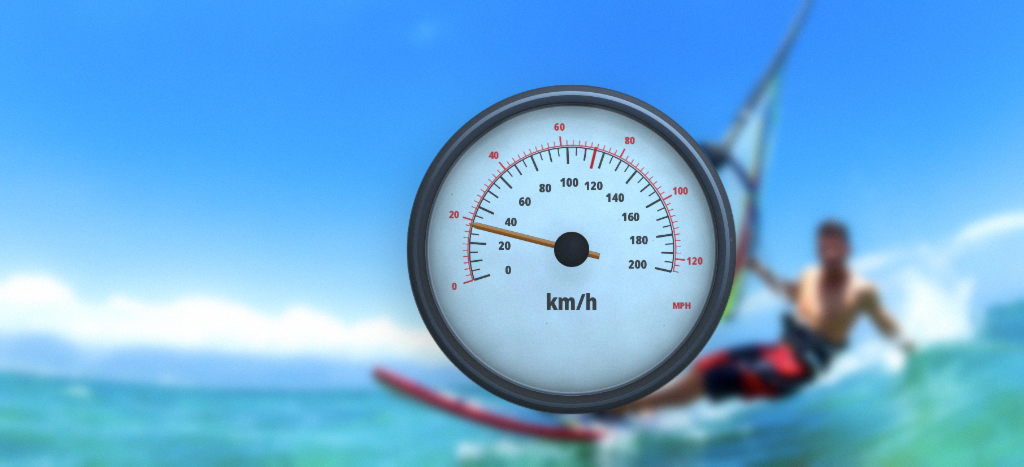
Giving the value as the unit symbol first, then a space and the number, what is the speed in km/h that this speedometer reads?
km/h 30
